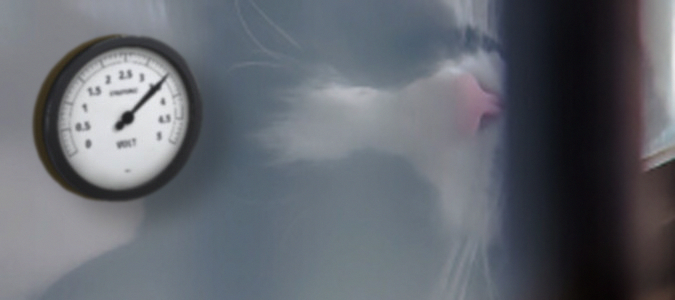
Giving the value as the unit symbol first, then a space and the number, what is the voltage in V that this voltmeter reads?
V 3.5
